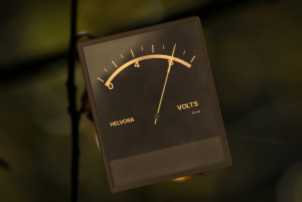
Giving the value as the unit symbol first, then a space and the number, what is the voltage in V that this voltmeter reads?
V 8
